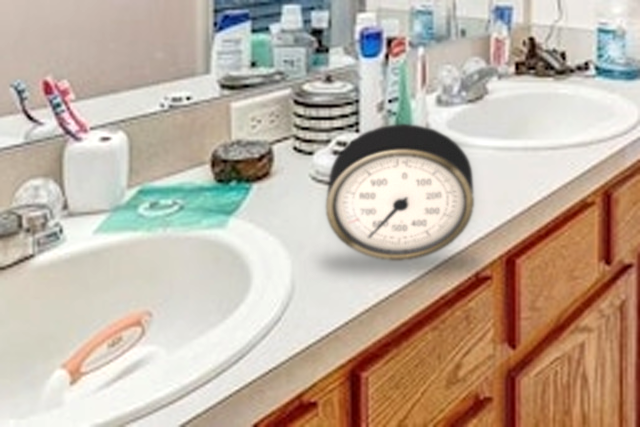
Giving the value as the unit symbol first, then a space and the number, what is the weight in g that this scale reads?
g 600
